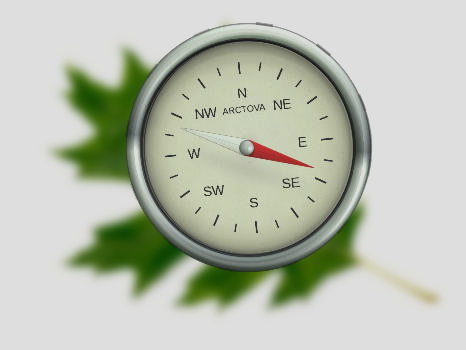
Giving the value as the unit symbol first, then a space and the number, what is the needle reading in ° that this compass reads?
° 112.5
